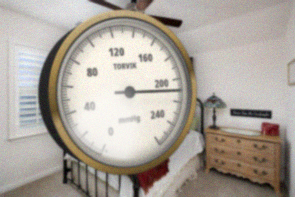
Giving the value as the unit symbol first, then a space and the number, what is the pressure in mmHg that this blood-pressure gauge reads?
mmHg 210
